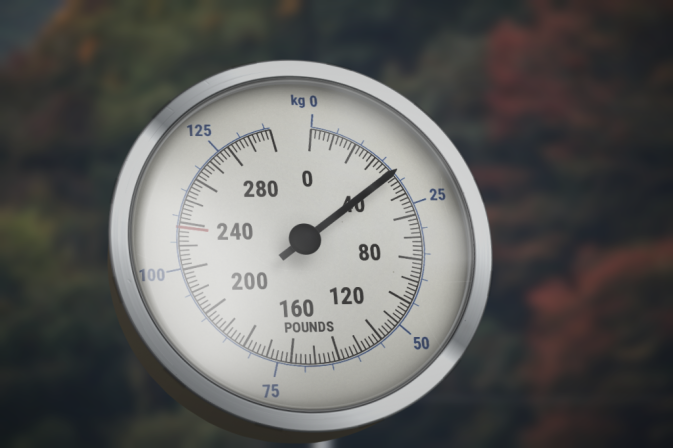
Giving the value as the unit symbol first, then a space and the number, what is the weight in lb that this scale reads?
lb 40
